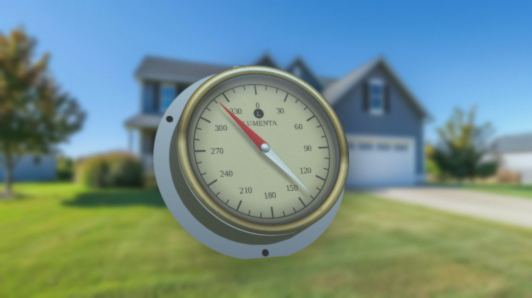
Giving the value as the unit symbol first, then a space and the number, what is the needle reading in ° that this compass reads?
° 320
